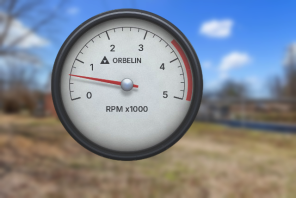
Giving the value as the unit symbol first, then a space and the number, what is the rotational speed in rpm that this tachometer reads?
rpm 600
